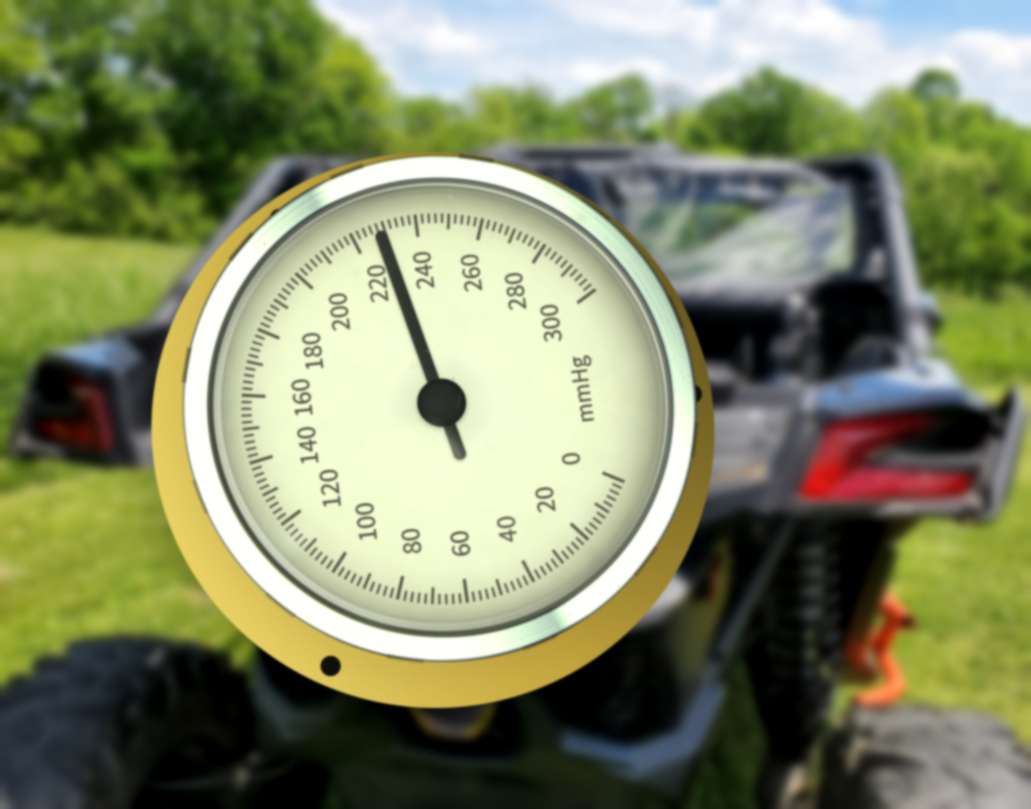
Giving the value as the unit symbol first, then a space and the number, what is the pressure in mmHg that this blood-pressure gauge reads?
mmHg 228
